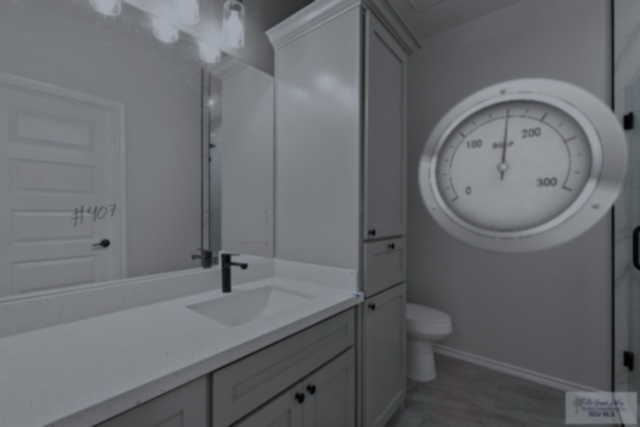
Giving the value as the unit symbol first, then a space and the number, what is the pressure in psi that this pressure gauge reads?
psi 160
